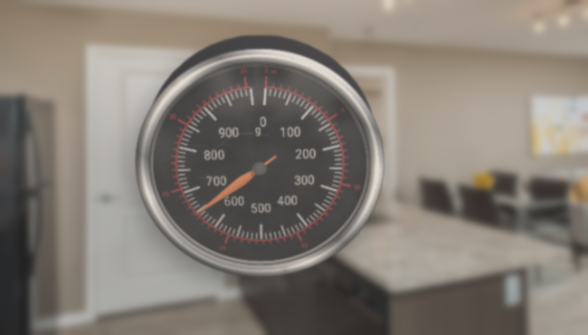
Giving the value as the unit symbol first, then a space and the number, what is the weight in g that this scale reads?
g 650
